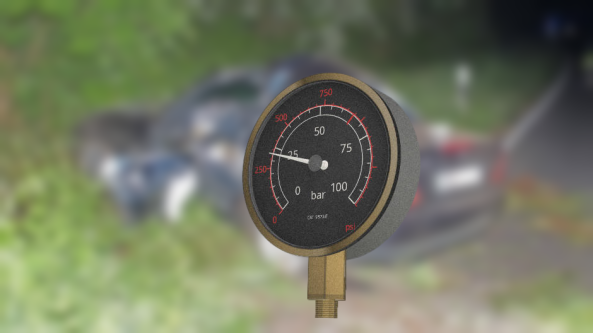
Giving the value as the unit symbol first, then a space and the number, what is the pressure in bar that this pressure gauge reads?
bar 22.5
